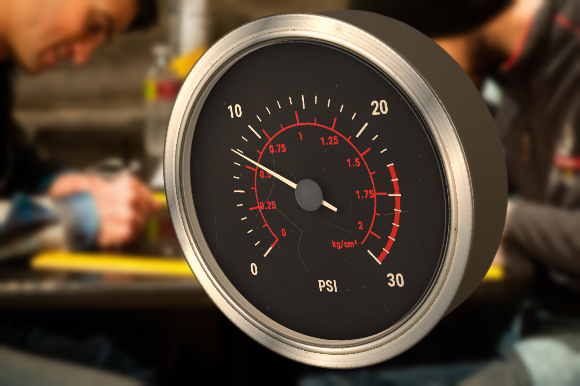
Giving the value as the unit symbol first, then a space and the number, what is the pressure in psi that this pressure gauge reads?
psi 8
